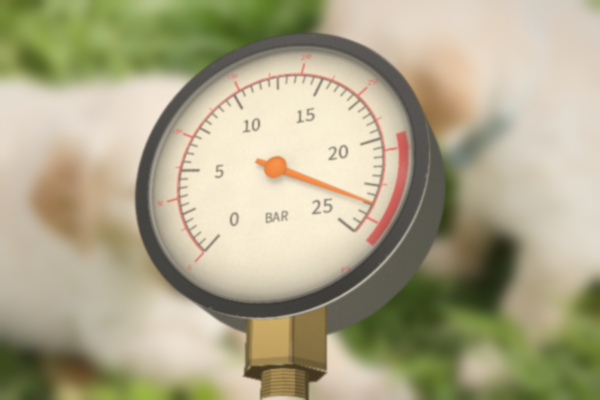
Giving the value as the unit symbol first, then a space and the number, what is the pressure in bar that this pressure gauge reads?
bar 23.5
